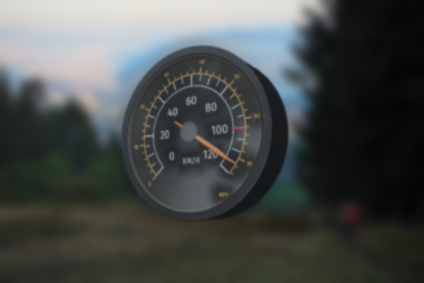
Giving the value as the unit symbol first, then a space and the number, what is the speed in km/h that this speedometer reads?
km/h 115
